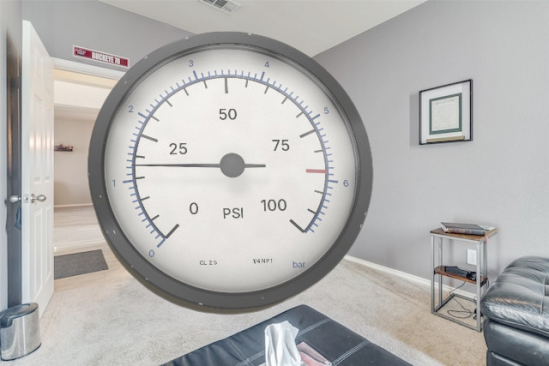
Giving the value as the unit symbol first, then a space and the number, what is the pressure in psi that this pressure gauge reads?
psi 17.5
